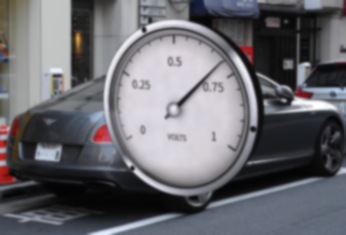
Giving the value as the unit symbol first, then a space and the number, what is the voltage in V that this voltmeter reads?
V 0.7
